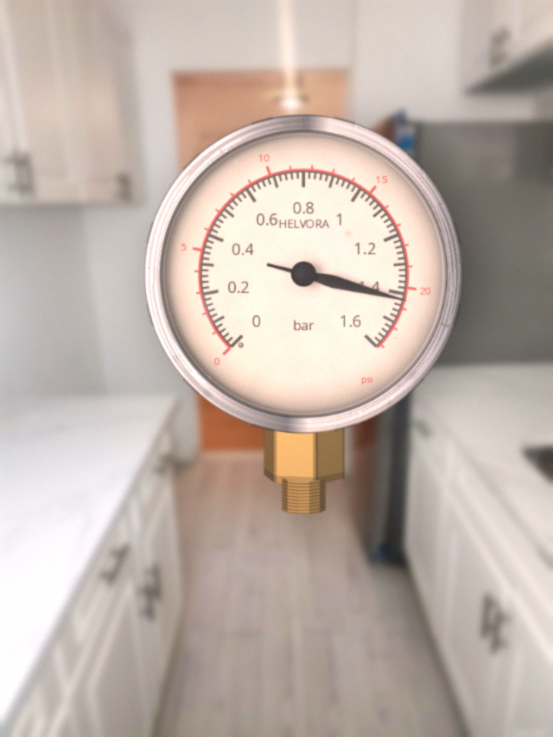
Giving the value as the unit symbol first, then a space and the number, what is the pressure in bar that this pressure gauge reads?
bar 1.42
